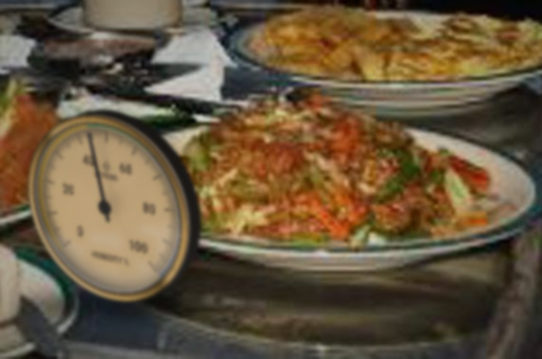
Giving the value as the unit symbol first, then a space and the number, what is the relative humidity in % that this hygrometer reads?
% 45
